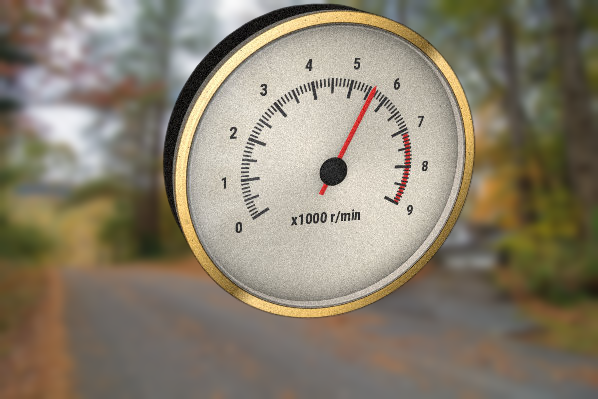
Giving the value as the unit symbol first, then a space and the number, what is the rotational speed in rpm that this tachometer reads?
rpm 5500
